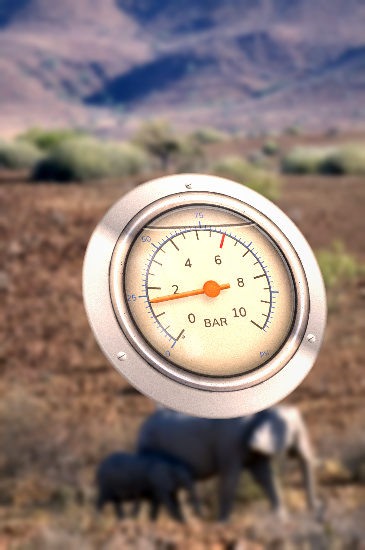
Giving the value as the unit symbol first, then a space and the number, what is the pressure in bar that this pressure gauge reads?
bar 1.5
